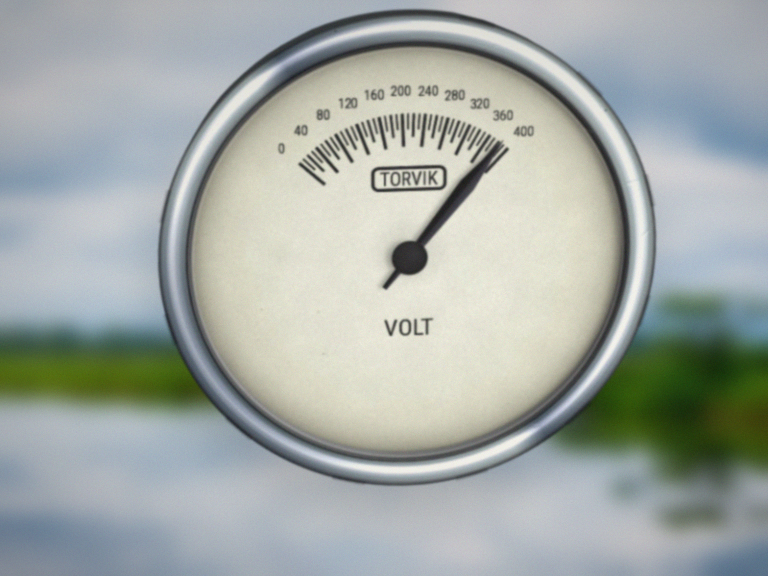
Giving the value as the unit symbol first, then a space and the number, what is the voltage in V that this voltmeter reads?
V 380
